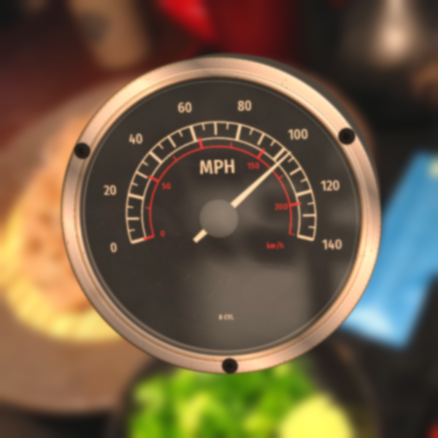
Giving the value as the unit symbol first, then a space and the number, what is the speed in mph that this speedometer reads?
mph 102.5
